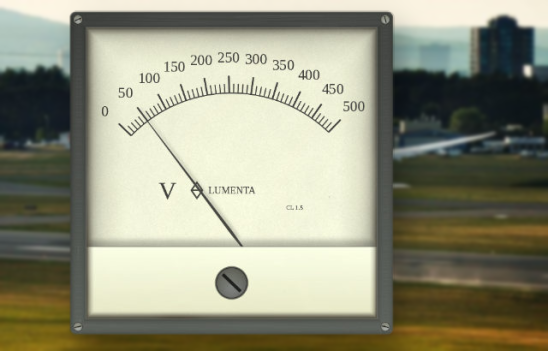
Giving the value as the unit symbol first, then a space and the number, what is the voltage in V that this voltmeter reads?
V 50
